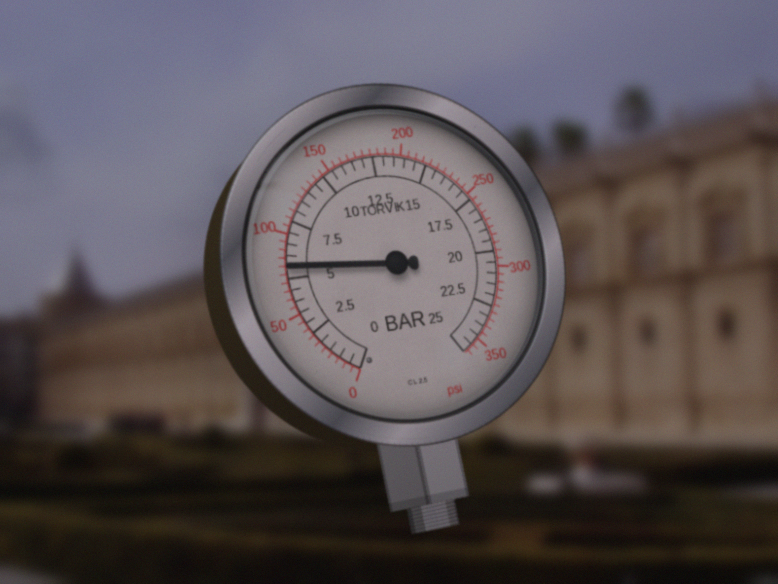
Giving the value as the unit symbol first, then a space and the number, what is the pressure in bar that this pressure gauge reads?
bar 5.5
